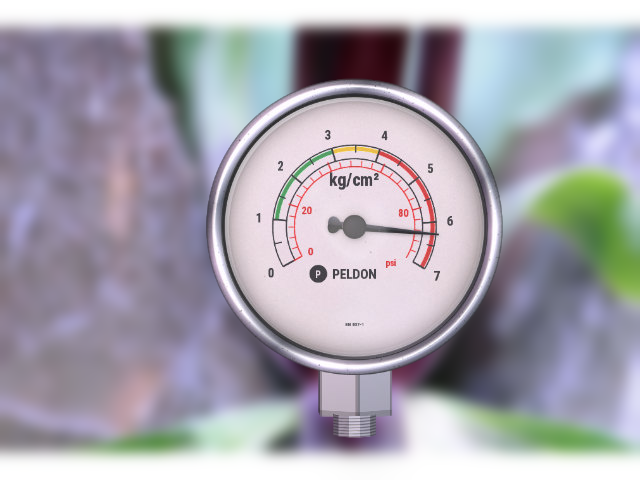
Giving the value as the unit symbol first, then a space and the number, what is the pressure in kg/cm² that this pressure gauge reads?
kg/cm² 6.25
